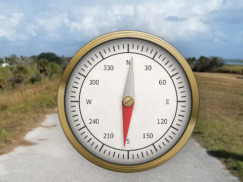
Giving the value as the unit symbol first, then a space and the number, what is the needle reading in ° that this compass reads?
° 185
